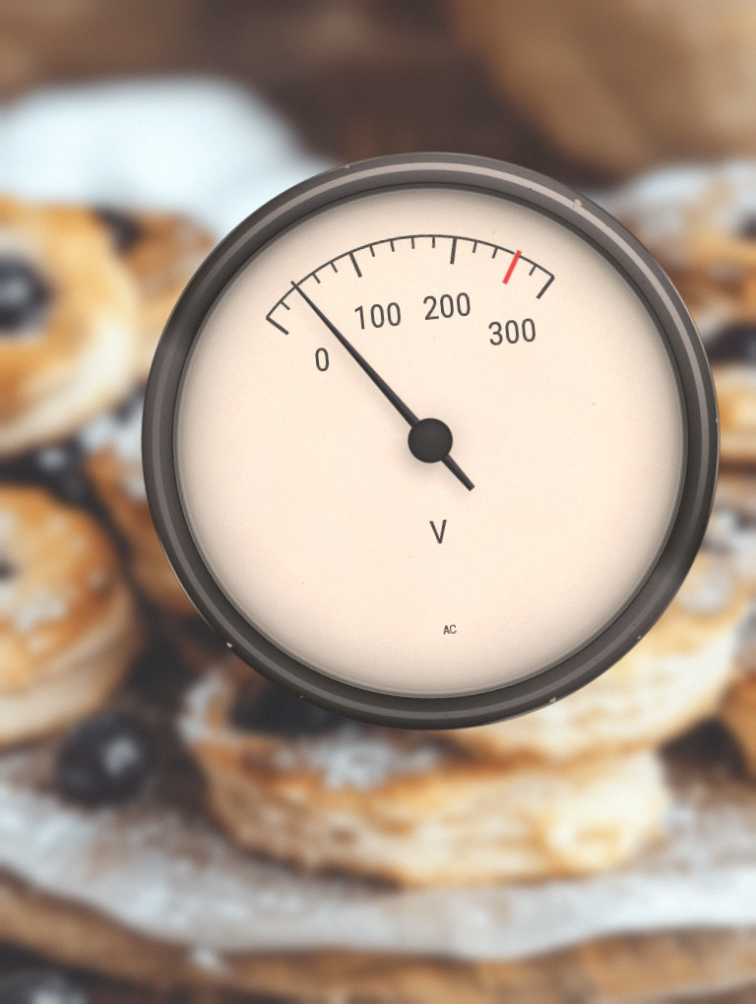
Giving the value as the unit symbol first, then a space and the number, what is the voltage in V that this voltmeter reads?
V 40
